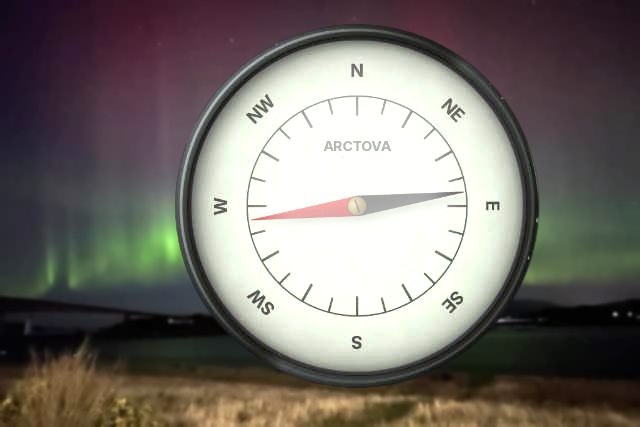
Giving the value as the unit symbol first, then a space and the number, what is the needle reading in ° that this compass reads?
° 262.5
